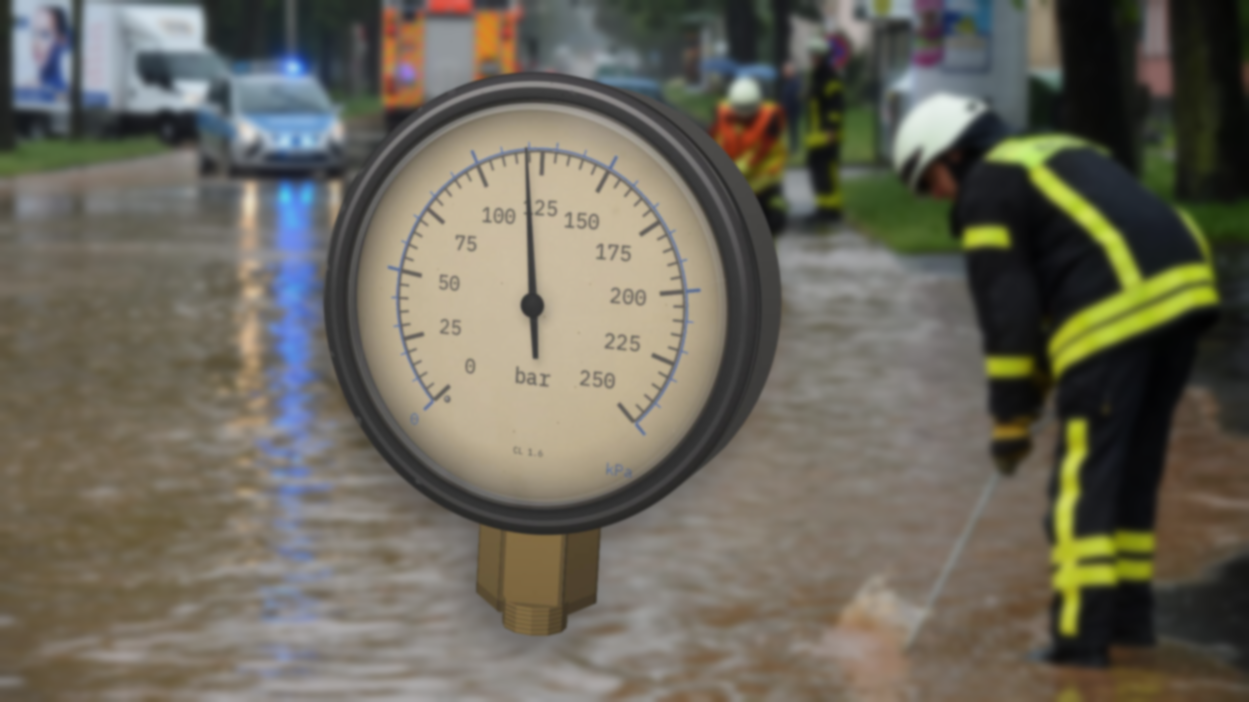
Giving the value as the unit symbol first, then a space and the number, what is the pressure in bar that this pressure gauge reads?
bar 120
